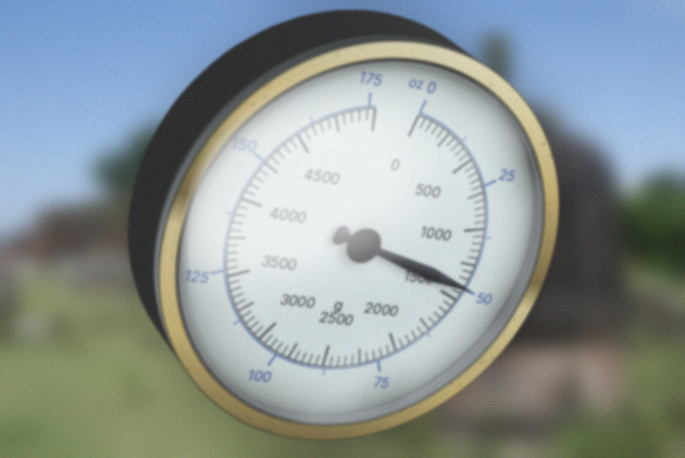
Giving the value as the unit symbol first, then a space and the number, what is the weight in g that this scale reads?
g 1400
